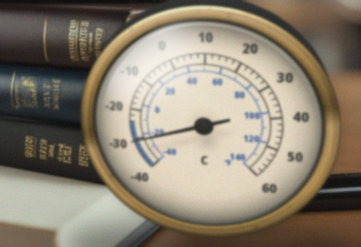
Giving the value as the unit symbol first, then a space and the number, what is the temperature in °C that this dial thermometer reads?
°C -30
